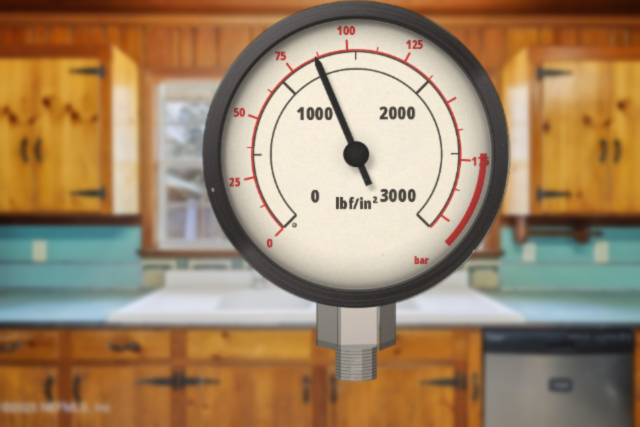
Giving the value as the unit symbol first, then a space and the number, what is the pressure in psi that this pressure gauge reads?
psi 1250
